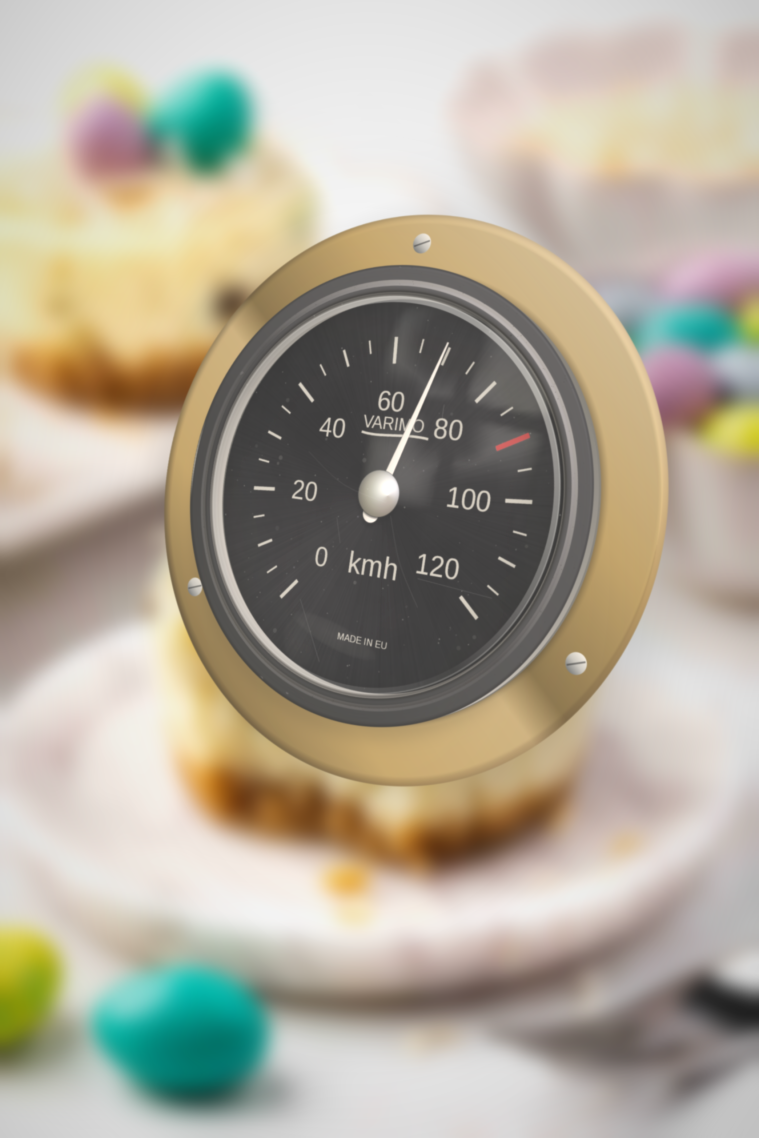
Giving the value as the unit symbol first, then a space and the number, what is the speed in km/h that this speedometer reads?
km/h 70
